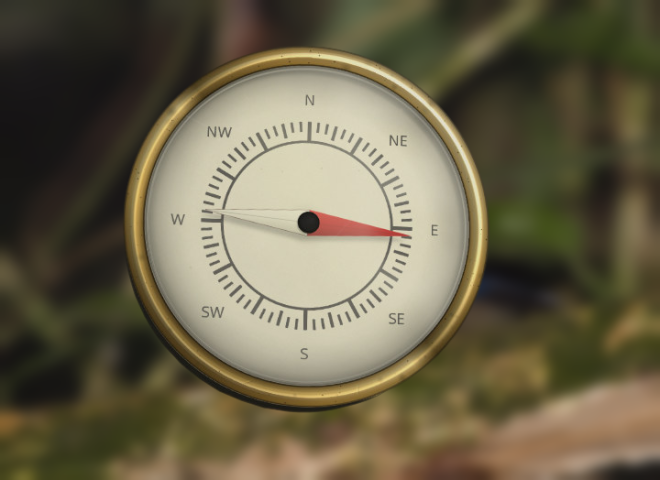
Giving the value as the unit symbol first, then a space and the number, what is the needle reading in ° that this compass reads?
° 95
